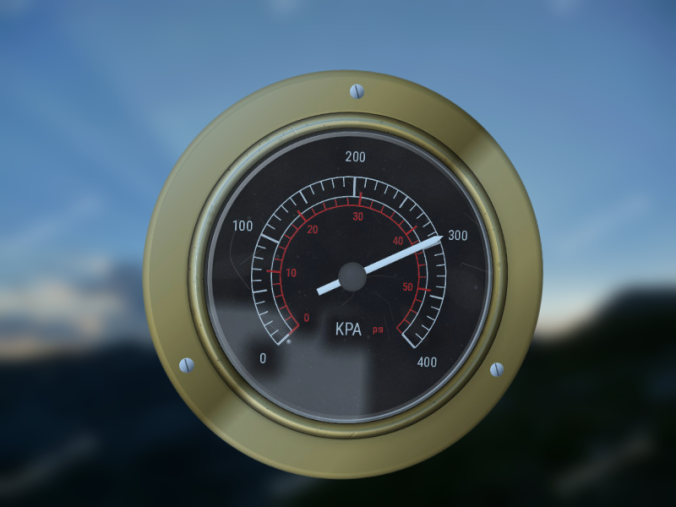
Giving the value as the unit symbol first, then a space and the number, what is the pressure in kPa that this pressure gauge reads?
kPa 295
